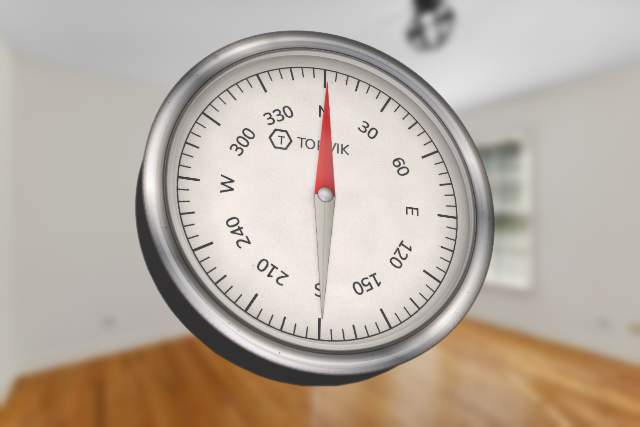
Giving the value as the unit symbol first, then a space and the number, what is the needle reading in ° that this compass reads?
° 0
